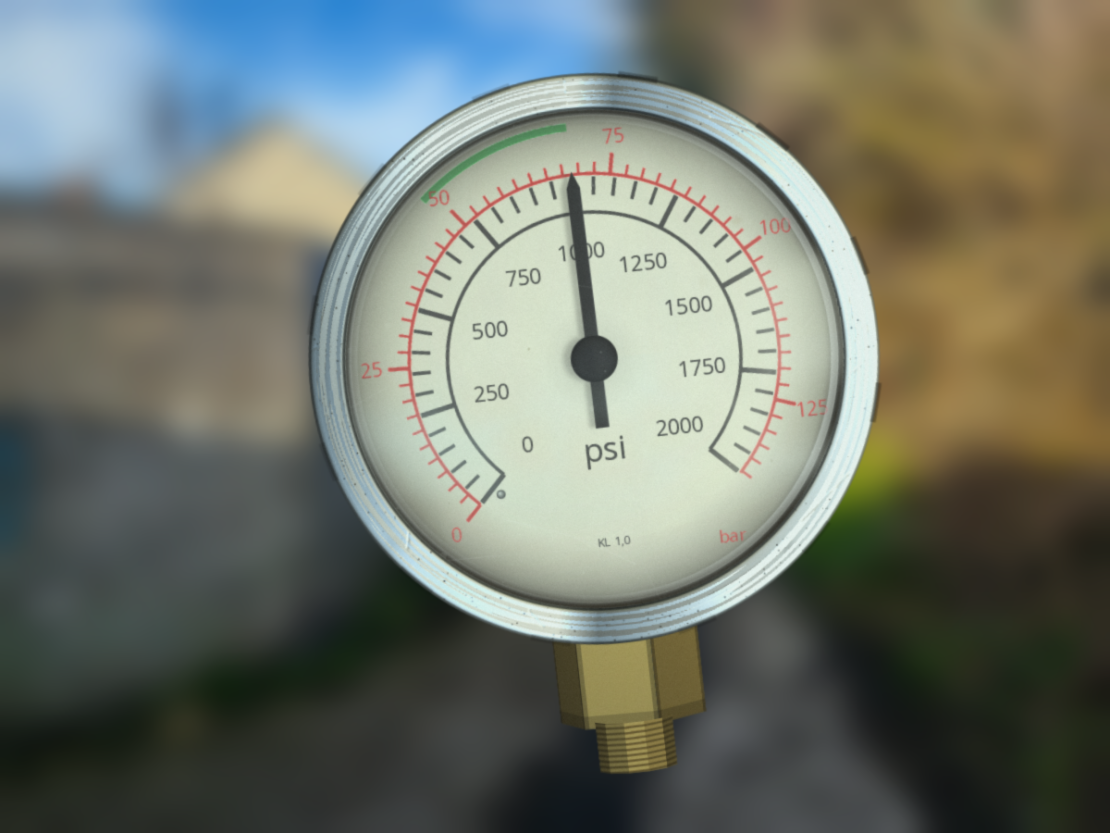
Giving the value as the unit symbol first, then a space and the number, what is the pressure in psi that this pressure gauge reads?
psi 1000
